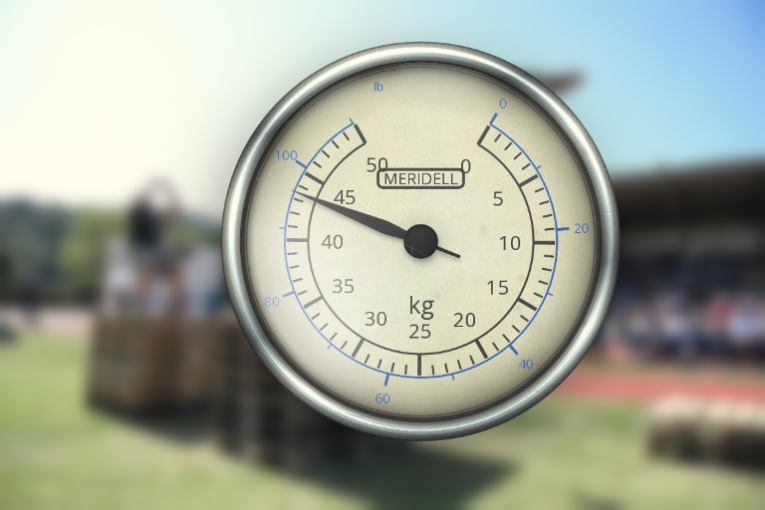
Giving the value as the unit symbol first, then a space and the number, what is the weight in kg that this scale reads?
kg 43.5
